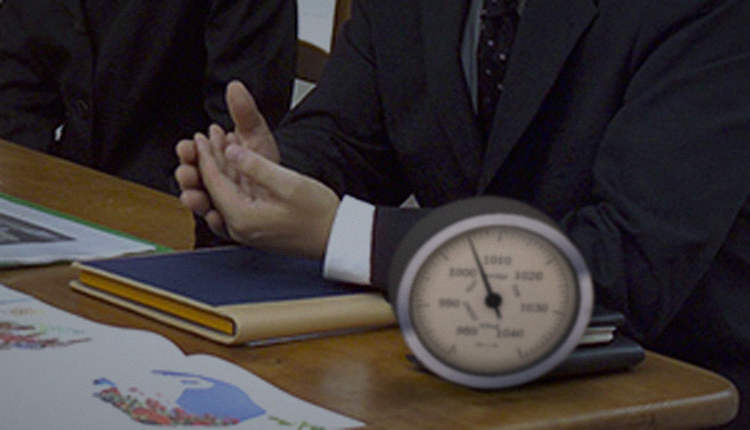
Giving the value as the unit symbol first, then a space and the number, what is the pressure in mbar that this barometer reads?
mbar 1005
